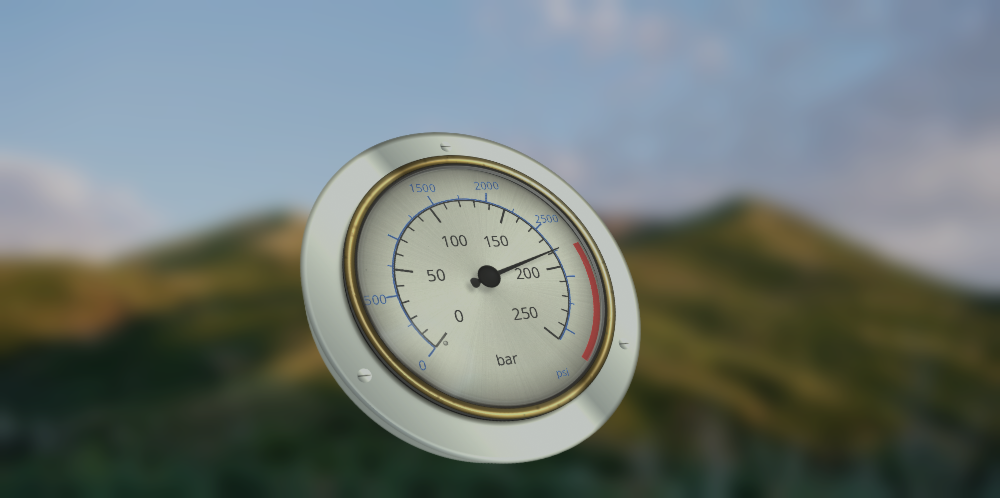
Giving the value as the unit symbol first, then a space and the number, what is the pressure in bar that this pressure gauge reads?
bar 190
